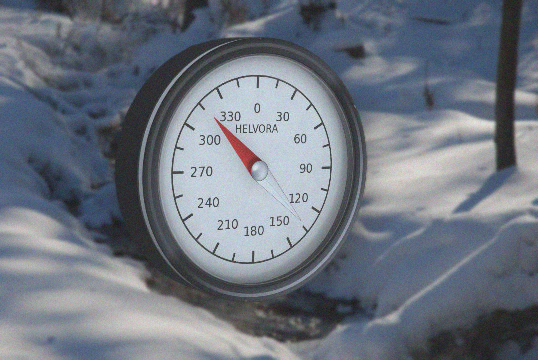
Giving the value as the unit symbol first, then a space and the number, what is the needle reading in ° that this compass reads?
° 315
